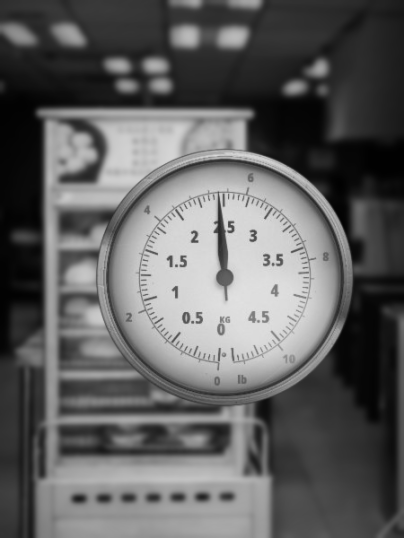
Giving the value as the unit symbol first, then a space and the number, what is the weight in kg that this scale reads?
kg 2.45
